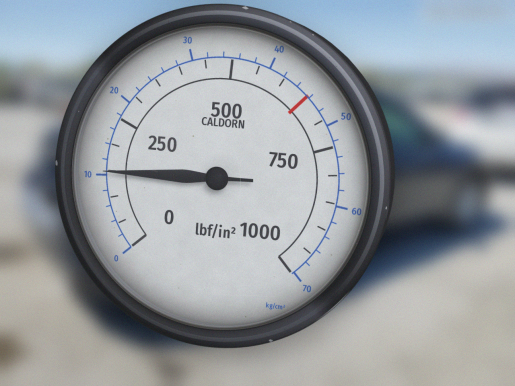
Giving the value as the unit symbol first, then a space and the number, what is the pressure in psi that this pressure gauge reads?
psi 150
